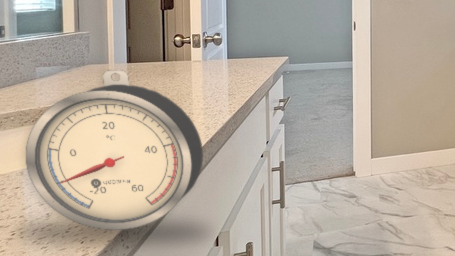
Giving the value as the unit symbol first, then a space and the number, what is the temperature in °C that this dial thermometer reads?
°C -10
